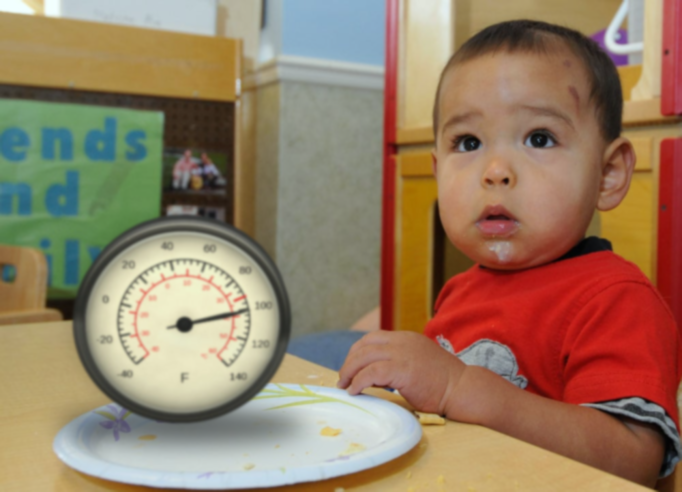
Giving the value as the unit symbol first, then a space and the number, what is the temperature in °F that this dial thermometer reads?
°F 100
